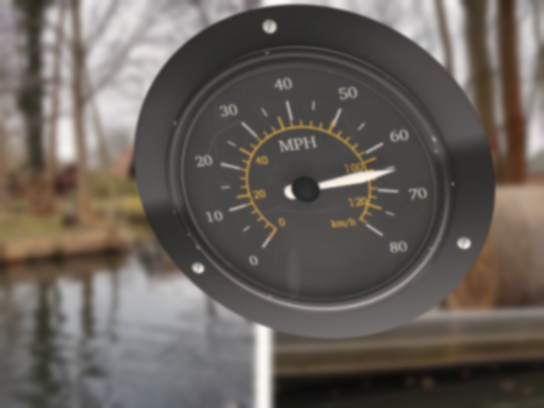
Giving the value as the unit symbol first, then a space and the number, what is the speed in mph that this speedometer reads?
mph 65
